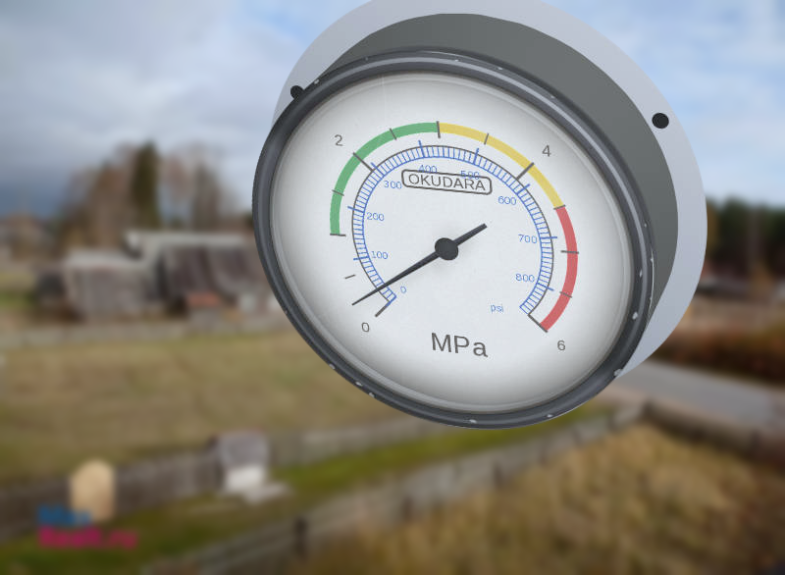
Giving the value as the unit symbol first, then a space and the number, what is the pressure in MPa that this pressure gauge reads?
MPa 0.25
